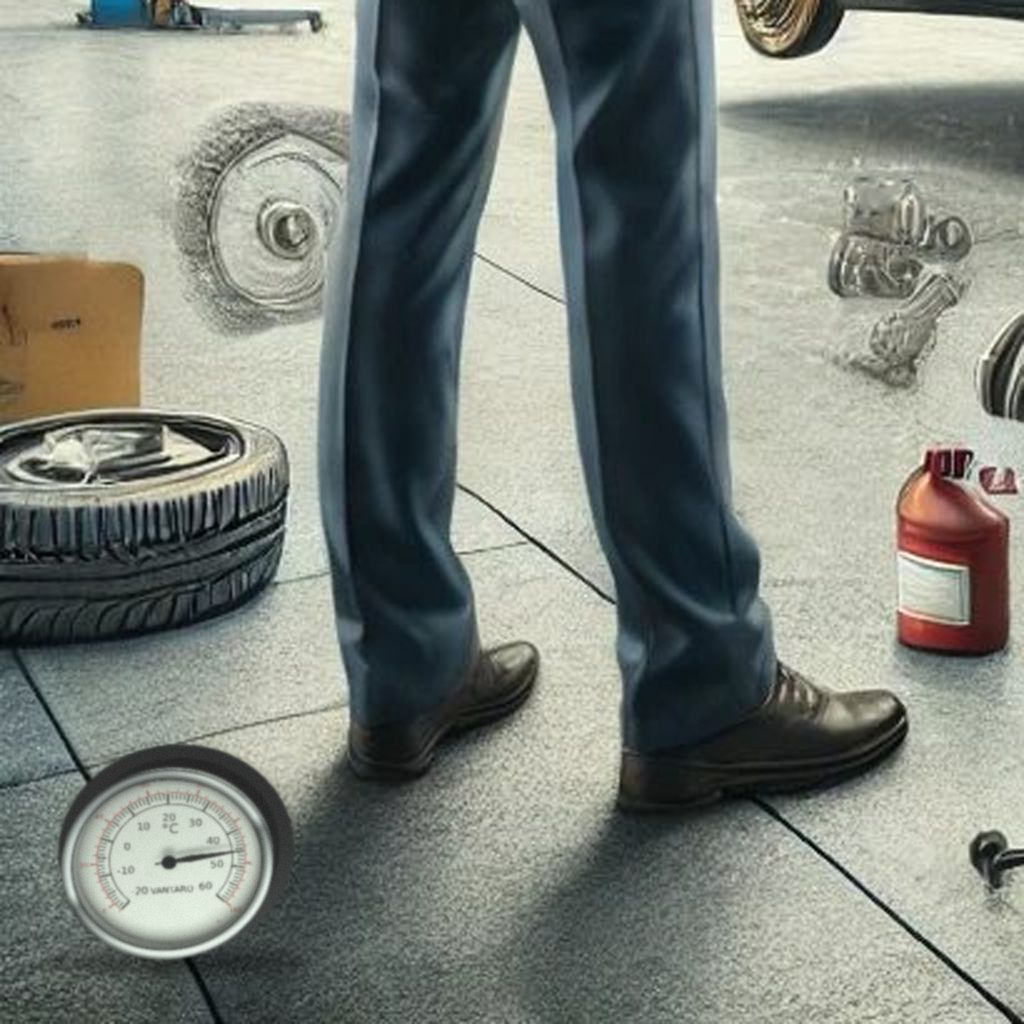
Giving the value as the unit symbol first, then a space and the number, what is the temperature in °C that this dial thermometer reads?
°C 45
